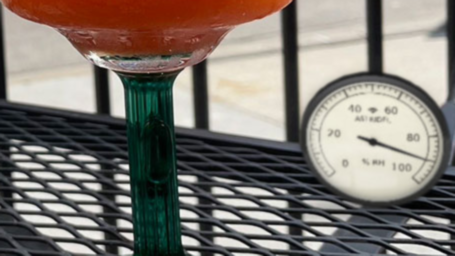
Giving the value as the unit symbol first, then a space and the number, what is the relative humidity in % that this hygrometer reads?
% 90
